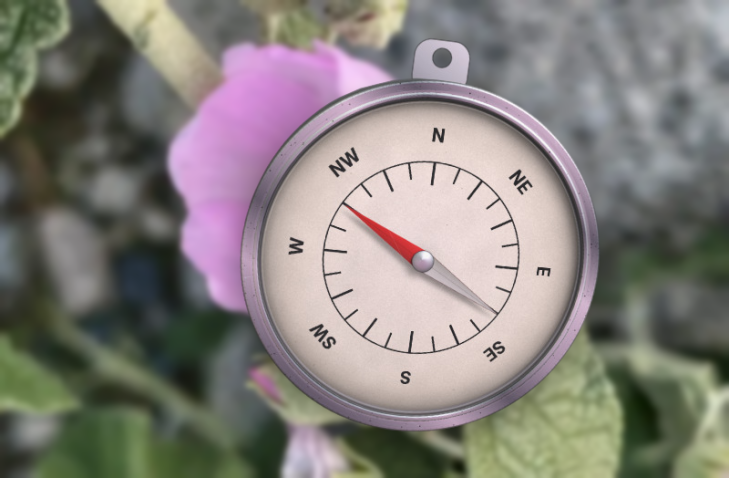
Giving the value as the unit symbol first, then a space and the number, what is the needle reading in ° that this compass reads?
° 300
